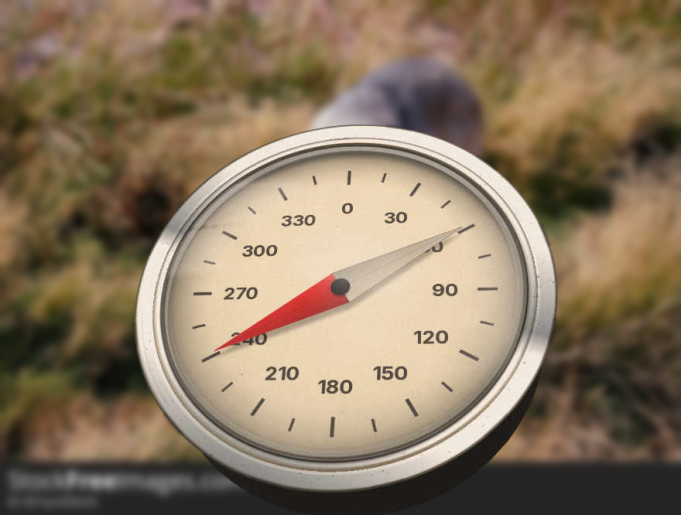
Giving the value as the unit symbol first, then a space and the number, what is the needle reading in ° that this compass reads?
° 240
